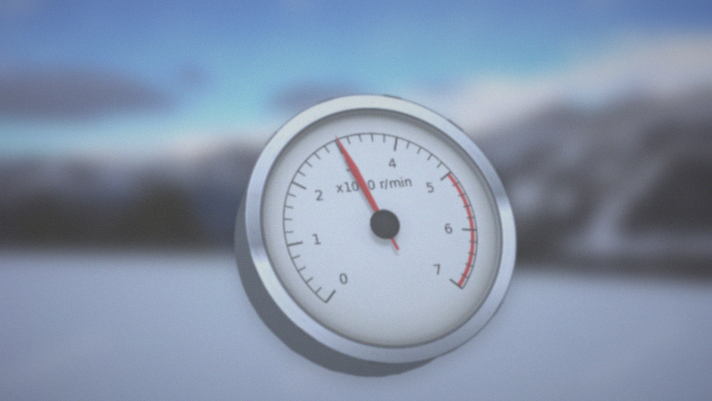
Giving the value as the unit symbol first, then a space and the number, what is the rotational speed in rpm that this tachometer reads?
rpm 3000
